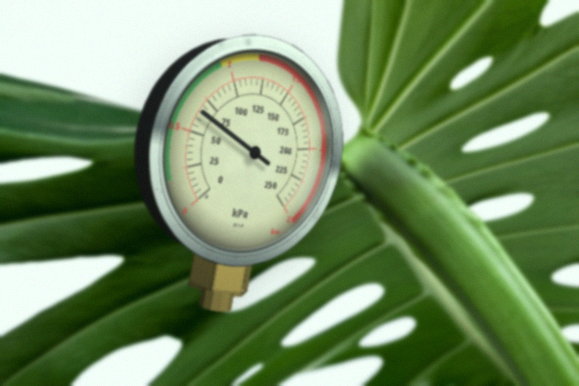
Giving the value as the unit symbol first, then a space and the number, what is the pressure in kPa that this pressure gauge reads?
kPa 65
